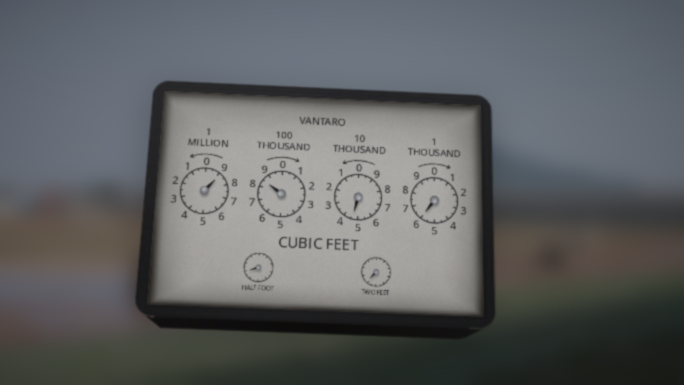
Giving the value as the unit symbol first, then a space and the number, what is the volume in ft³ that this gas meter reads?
ft³ 884600
